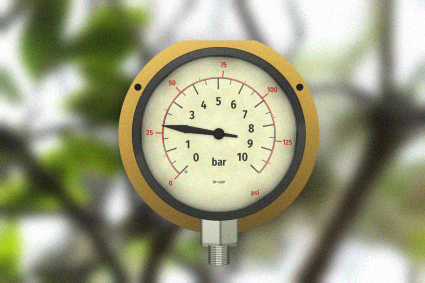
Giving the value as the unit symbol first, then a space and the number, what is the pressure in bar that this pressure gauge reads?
bar 2
